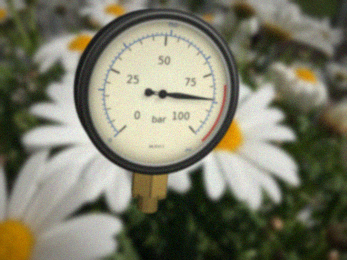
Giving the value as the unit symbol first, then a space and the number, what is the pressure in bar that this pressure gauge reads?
bar 85
